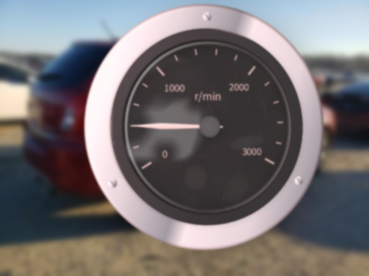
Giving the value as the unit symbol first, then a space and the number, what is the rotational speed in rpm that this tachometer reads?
rpm 400
